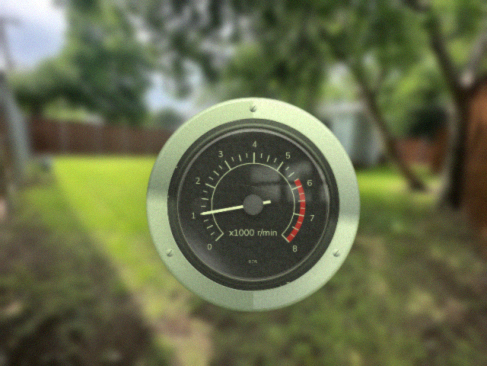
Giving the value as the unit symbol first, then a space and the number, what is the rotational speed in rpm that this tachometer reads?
rpm 1000
